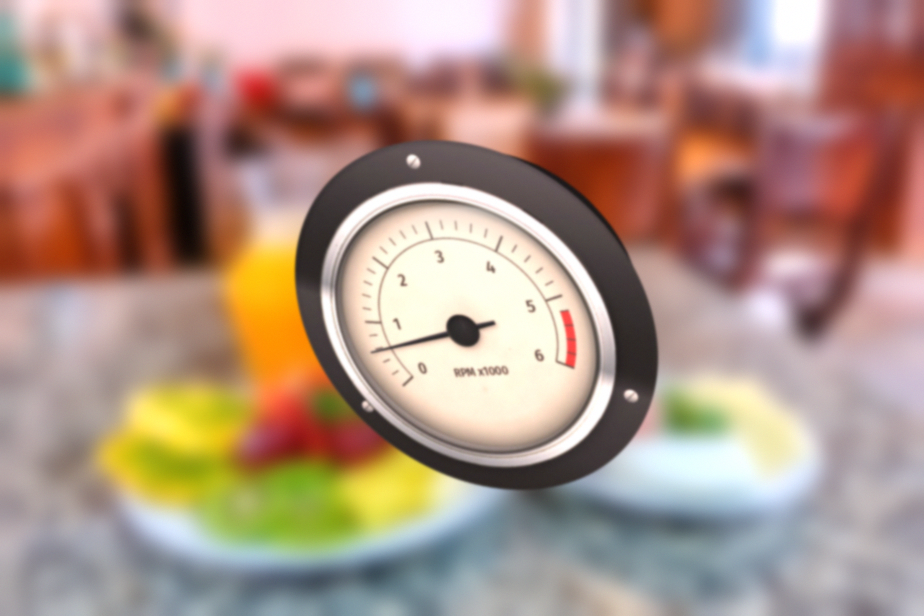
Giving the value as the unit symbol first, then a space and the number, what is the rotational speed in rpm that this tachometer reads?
rpm 600
